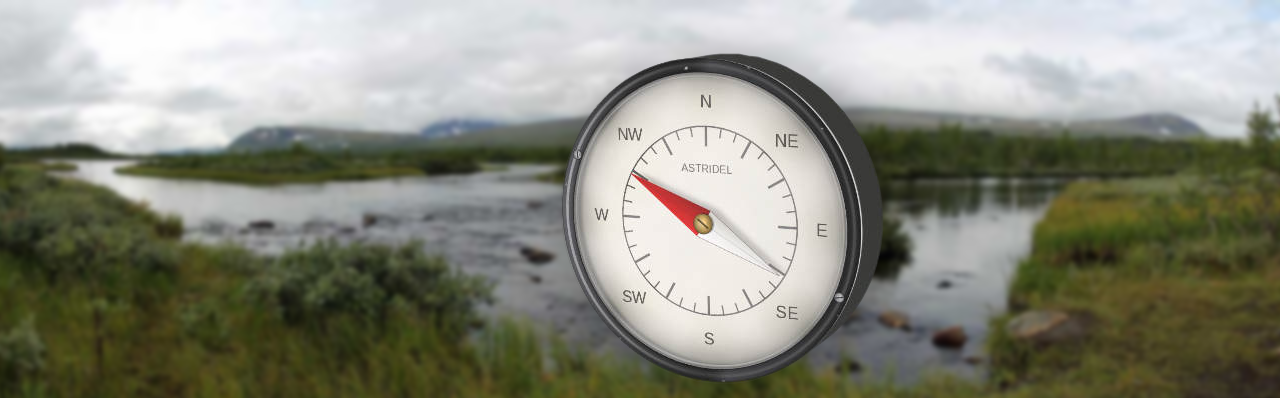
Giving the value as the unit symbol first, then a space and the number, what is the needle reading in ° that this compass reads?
° 300
